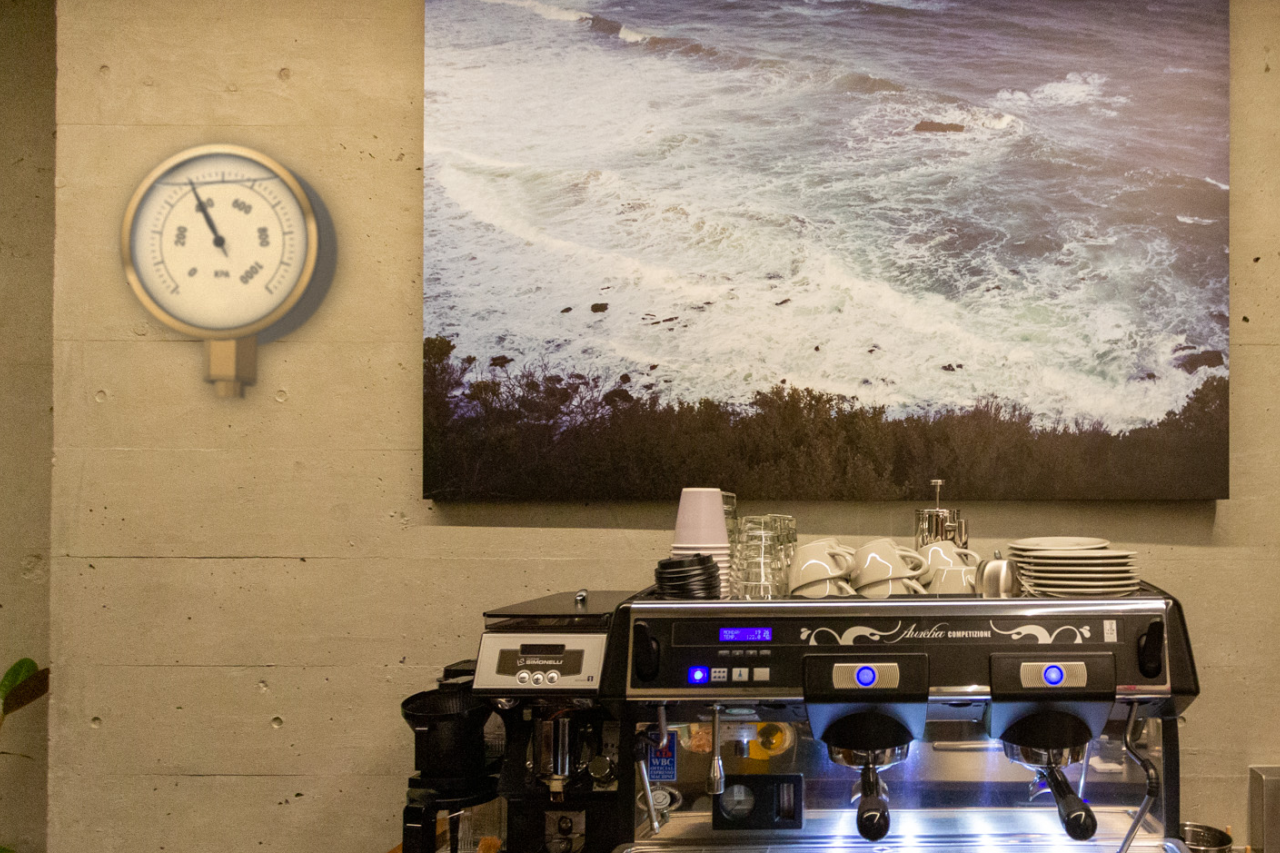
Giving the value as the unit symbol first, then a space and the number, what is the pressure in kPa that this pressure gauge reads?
kPa 400
